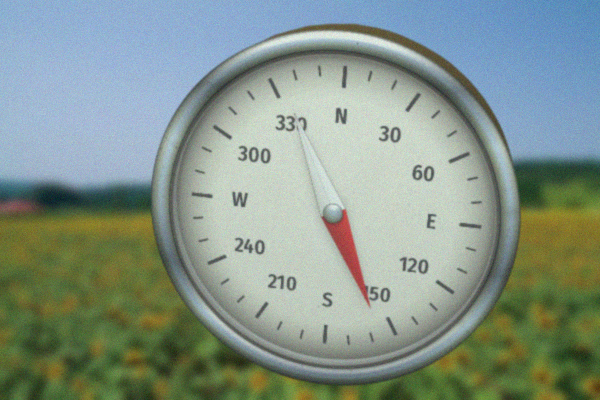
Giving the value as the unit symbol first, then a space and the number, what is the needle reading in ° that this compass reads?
° 155
